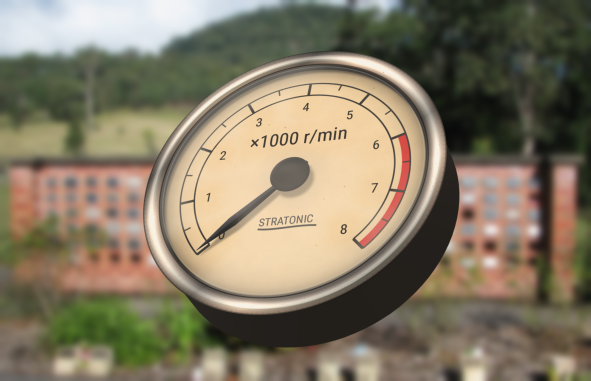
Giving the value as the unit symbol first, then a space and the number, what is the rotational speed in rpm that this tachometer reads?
rpm 0
